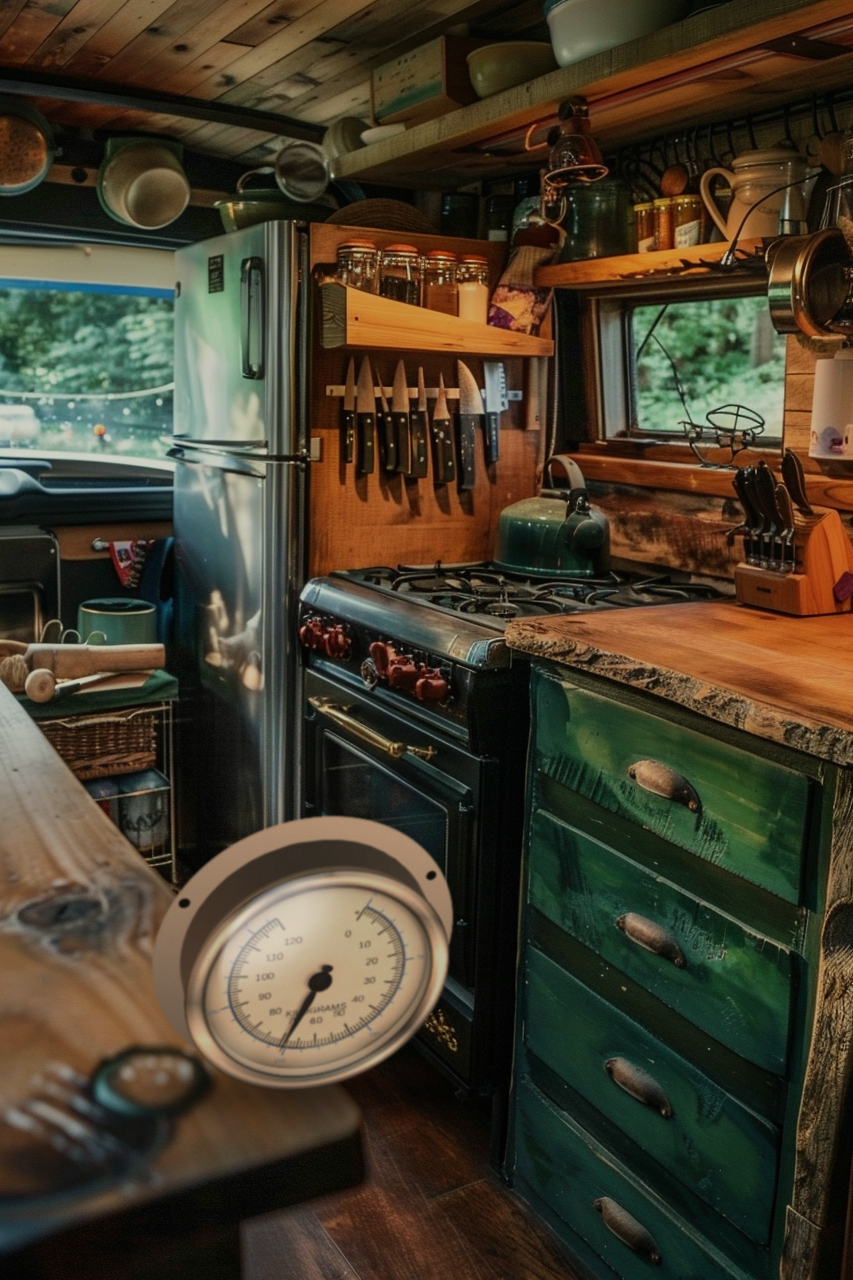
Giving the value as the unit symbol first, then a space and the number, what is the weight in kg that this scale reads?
kg 70
